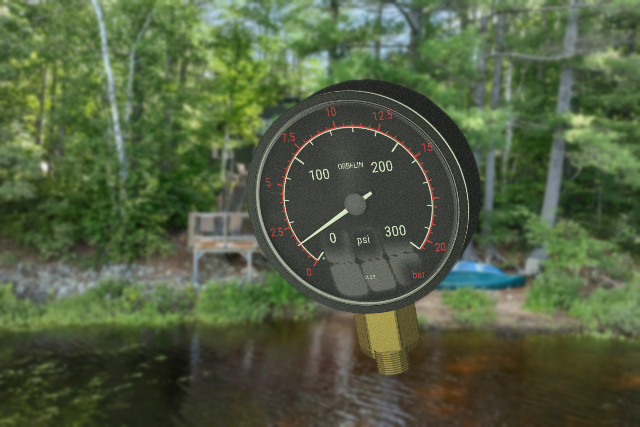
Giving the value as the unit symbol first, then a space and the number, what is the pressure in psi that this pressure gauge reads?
psi 20
